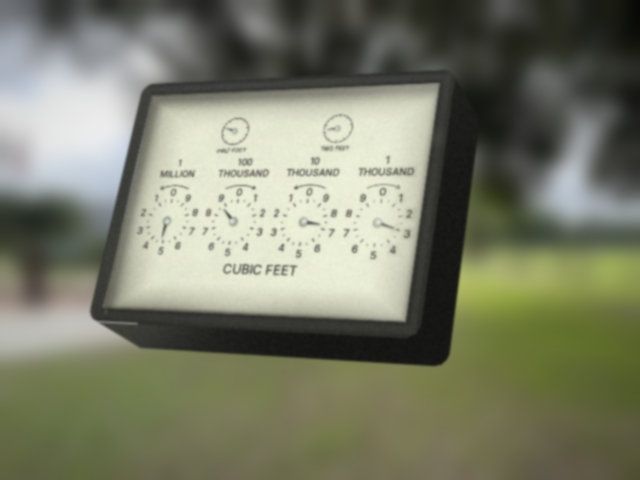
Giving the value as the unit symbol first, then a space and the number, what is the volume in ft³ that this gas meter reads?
ft³ 487300
